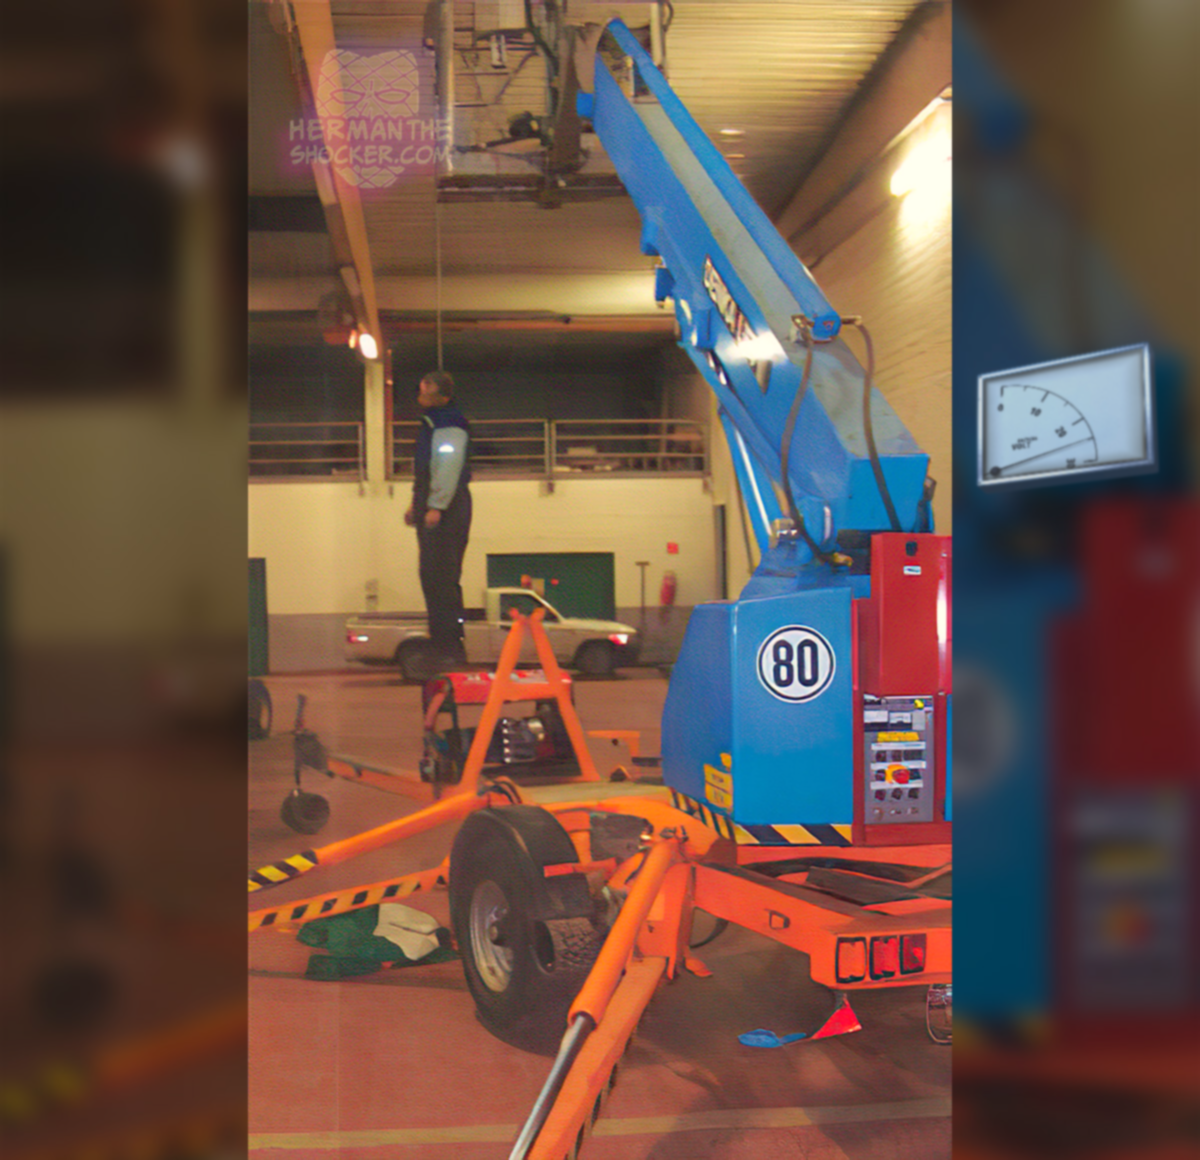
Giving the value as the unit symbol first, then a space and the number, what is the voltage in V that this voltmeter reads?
V 25
